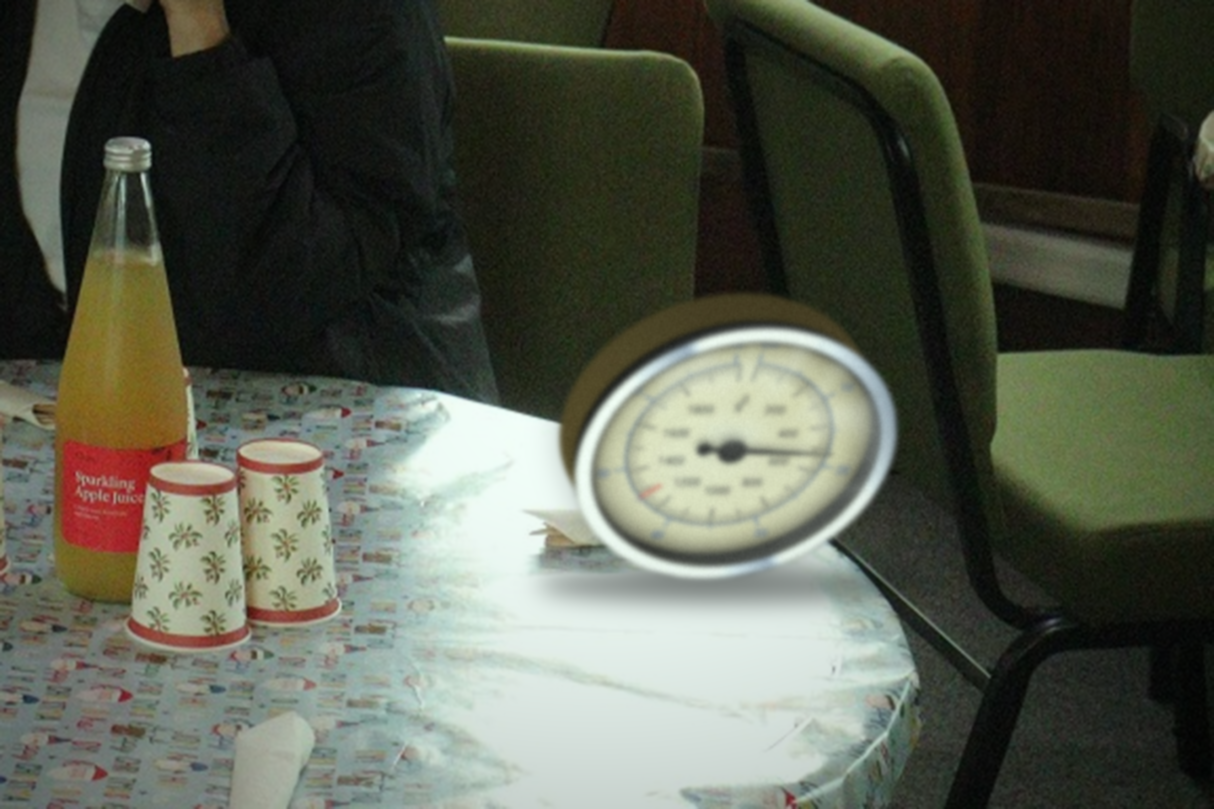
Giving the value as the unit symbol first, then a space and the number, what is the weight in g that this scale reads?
g 500
